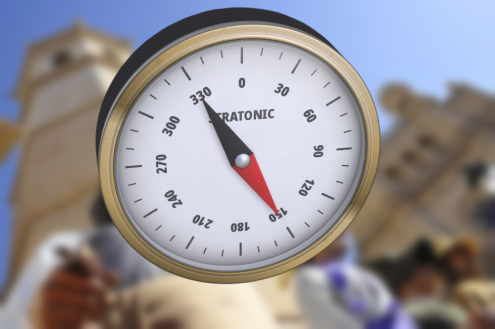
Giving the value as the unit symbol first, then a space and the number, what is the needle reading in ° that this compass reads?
° 150
